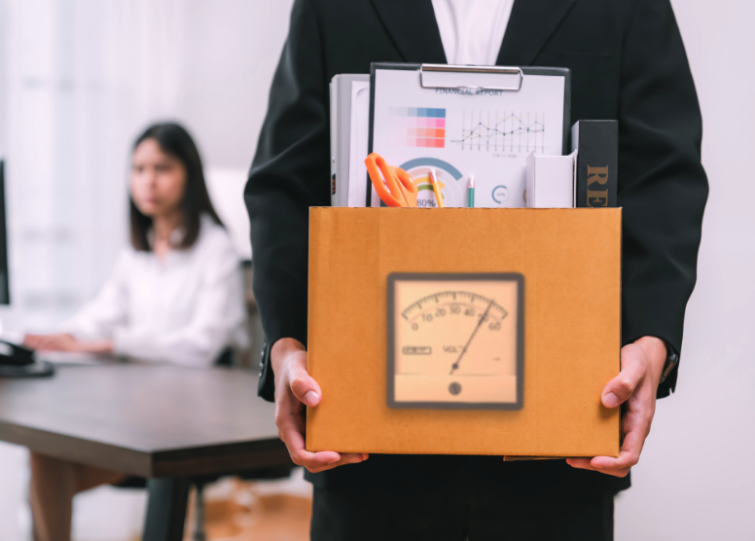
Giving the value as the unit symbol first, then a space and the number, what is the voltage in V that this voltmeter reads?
V 50
